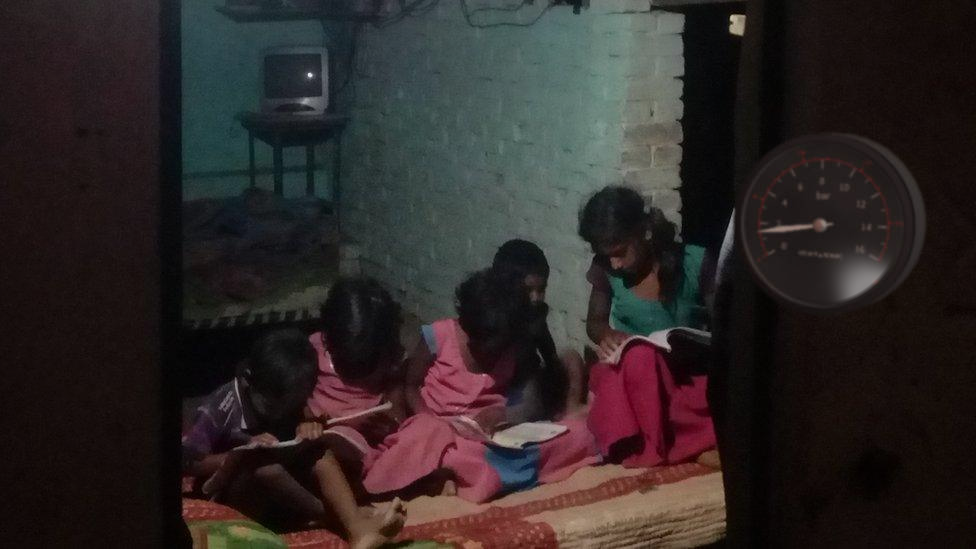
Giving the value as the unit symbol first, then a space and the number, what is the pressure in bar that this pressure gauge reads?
bar 1.5
